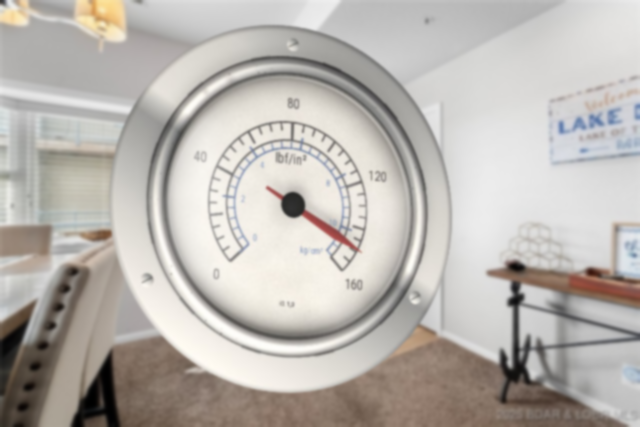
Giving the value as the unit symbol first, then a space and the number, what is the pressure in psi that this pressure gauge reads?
psi 150
